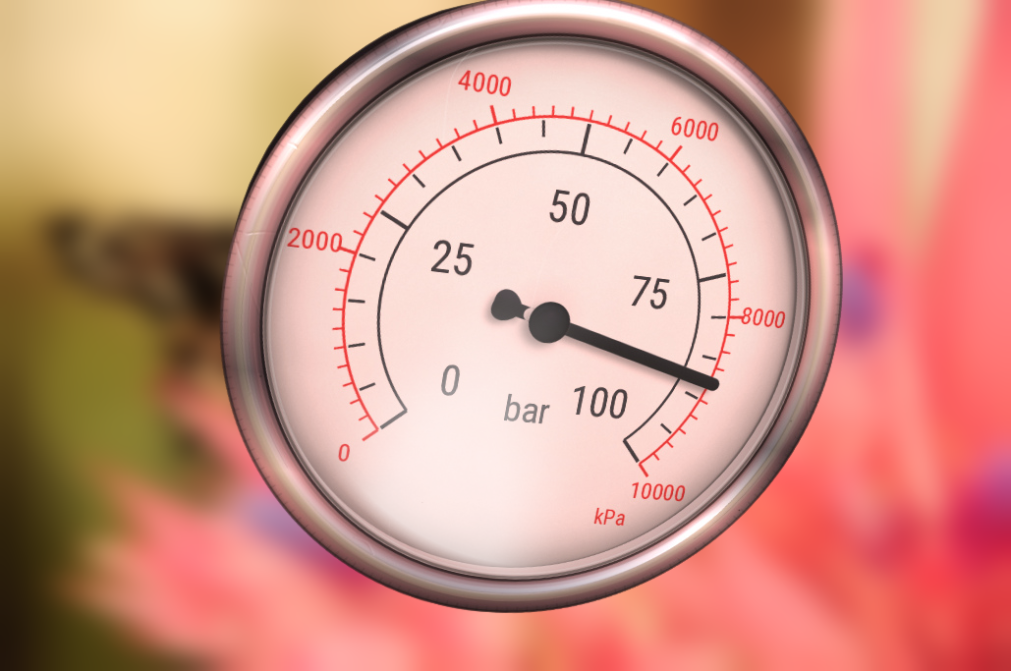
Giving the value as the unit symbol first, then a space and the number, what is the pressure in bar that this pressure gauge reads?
bar 87.5
